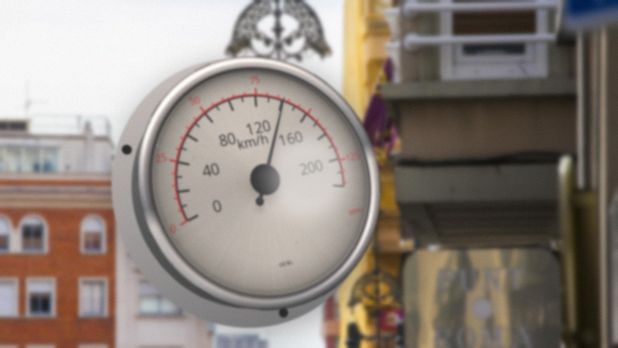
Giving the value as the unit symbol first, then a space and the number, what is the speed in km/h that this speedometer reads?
km/h 140
